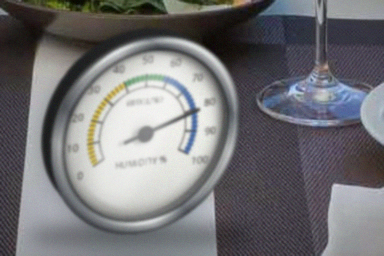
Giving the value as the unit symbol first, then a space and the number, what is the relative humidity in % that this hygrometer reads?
% 80
